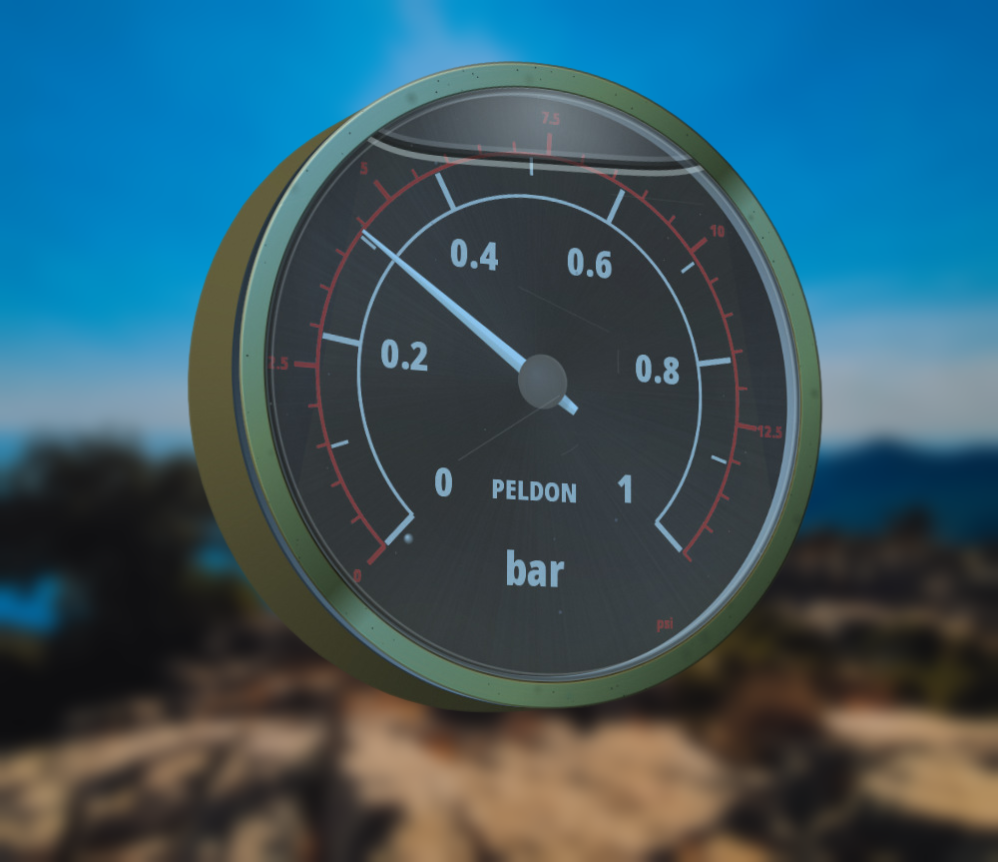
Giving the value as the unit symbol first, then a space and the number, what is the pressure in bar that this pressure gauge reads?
bar 0.3
